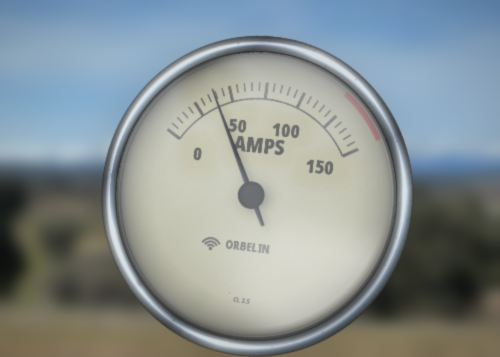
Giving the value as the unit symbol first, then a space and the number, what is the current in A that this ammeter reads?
A 40
